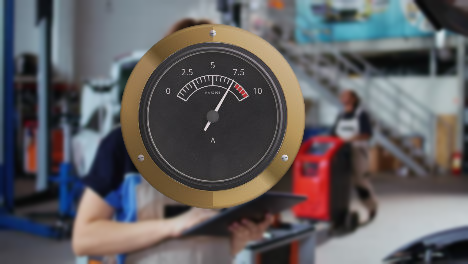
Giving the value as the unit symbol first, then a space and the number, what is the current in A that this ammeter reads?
A 7.5
